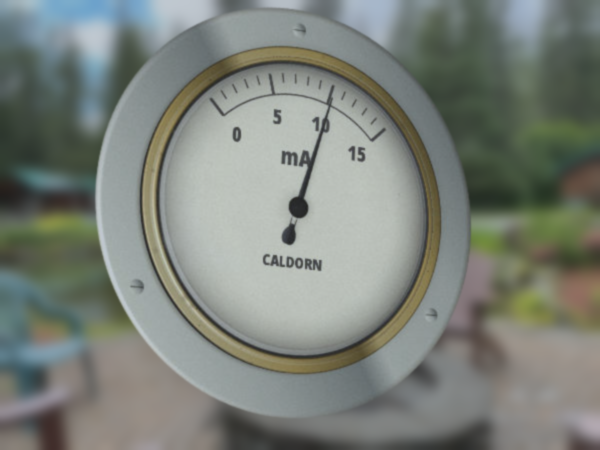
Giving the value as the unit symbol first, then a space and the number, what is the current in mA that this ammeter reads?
mA 10
